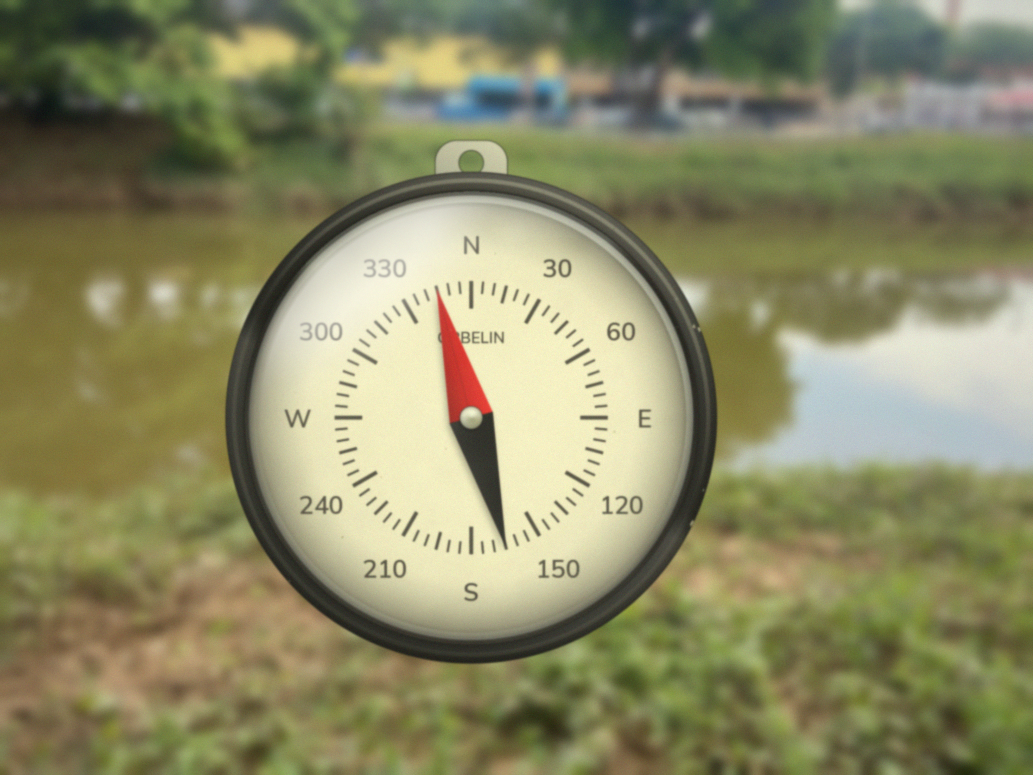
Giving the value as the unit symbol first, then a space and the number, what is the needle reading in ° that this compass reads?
° 345
